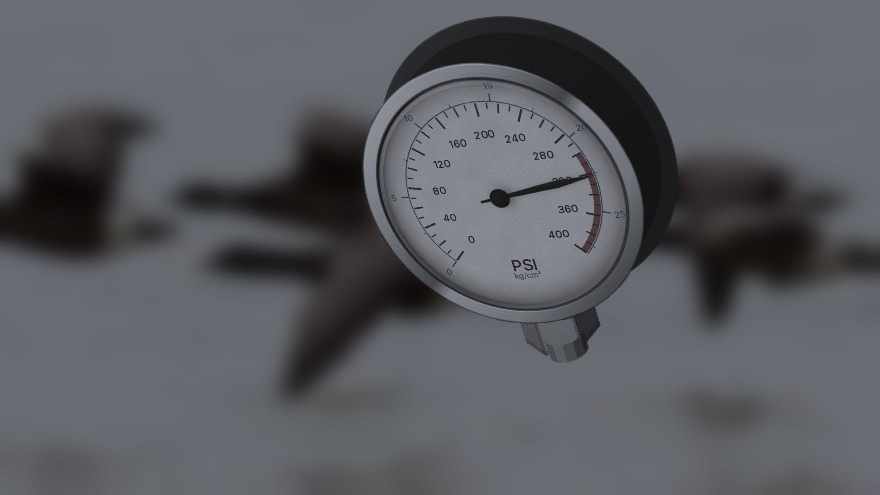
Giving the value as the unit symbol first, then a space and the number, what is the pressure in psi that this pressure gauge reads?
psi 320
